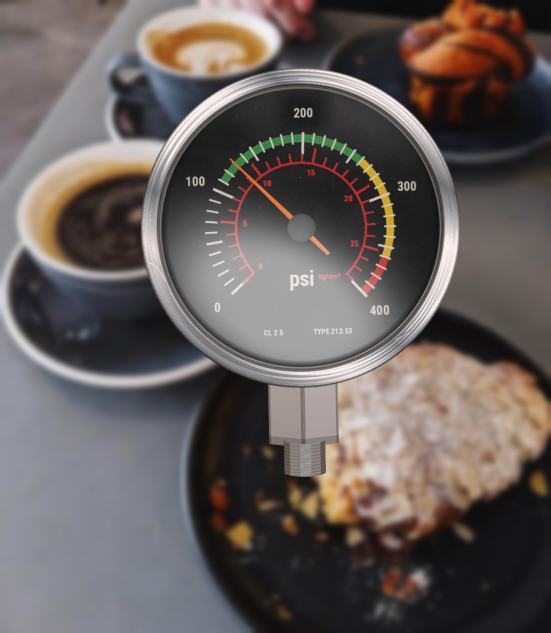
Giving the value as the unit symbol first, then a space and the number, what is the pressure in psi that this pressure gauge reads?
psi 130
